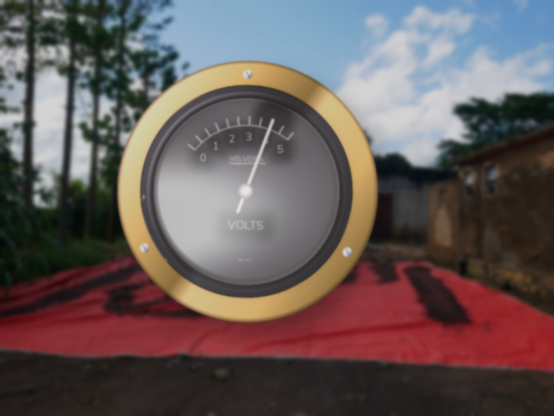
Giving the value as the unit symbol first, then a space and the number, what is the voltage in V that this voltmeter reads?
V 4
